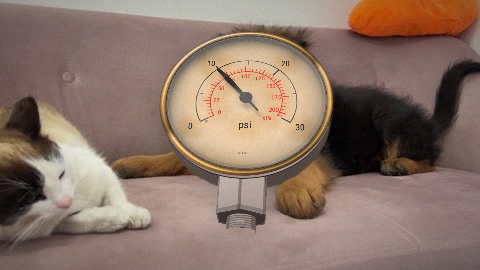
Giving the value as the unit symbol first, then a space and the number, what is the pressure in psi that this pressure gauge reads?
psi 10
